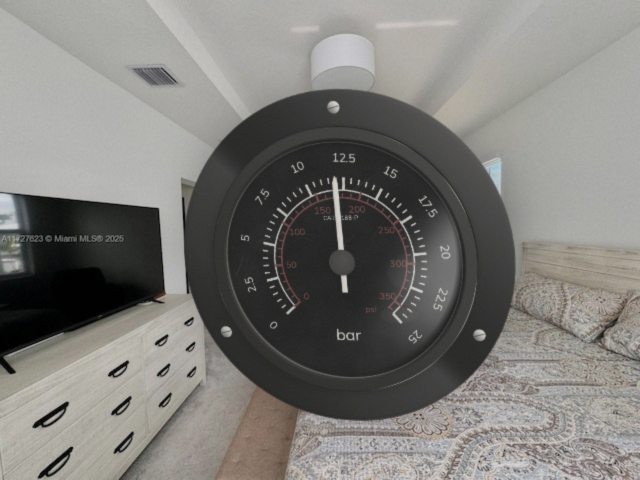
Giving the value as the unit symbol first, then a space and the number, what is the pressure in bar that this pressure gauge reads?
bar 12
